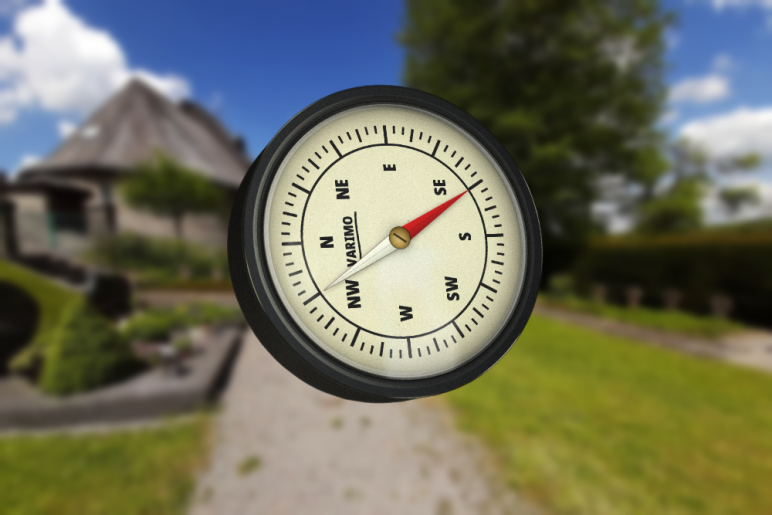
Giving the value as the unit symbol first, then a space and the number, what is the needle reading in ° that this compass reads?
° 150
